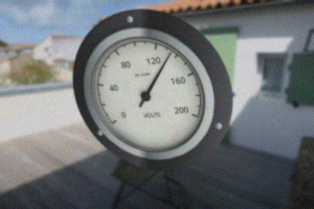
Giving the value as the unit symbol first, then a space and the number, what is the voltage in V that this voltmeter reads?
V 135
